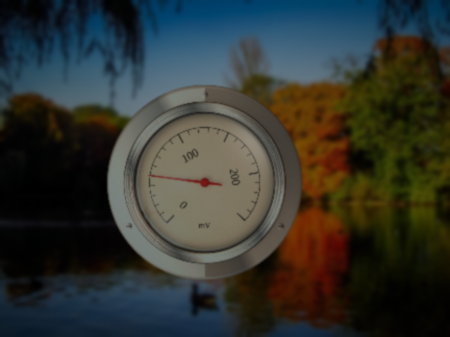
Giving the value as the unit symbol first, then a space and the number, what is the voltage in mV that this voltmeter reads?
mV 50
